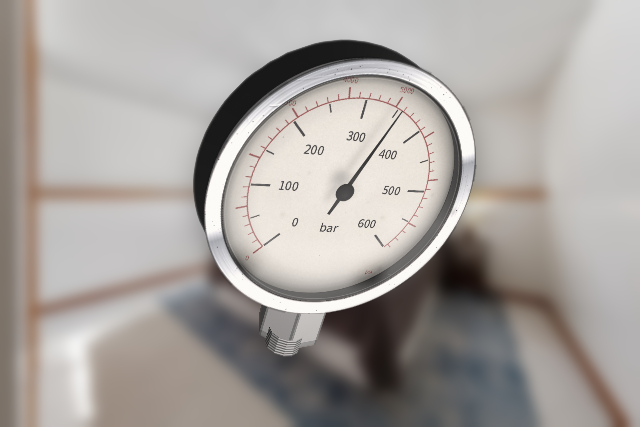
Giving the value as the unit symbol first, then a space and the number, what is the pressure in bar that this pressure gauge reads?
bar 350
